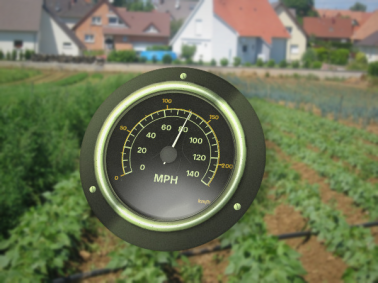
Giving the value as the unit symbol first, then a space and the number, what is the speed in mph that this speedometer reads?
mph 80
